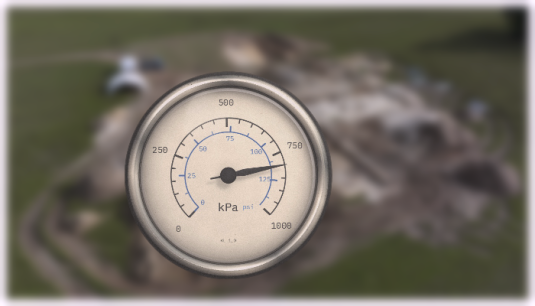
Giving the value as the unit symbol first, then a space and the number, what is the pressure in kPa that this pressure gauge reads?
kPa 800
